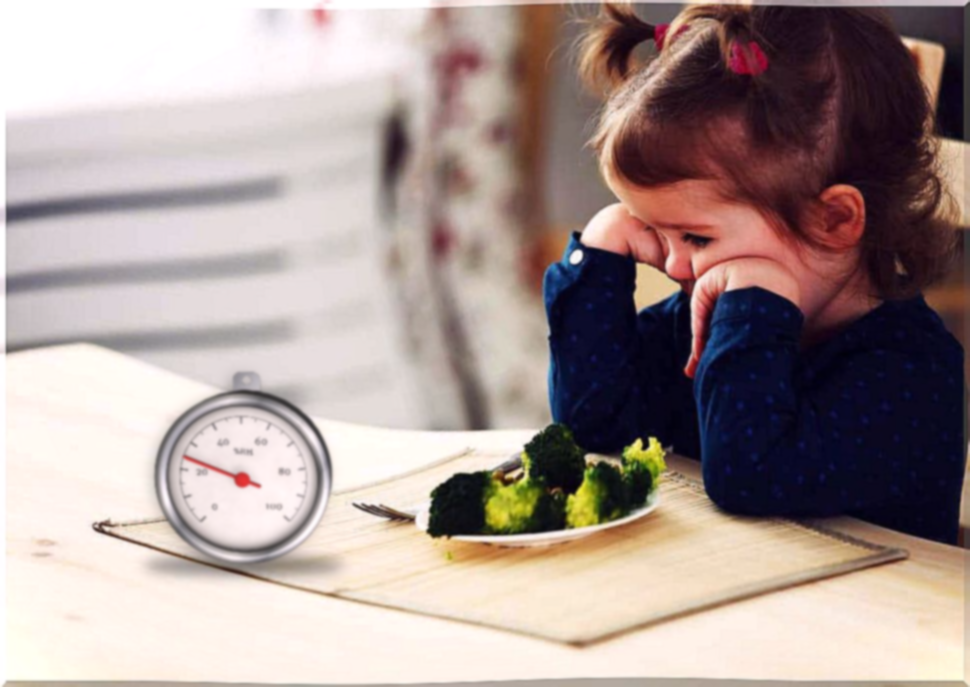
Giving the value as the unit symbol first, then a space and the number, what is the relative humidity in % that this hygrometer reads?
% 25
